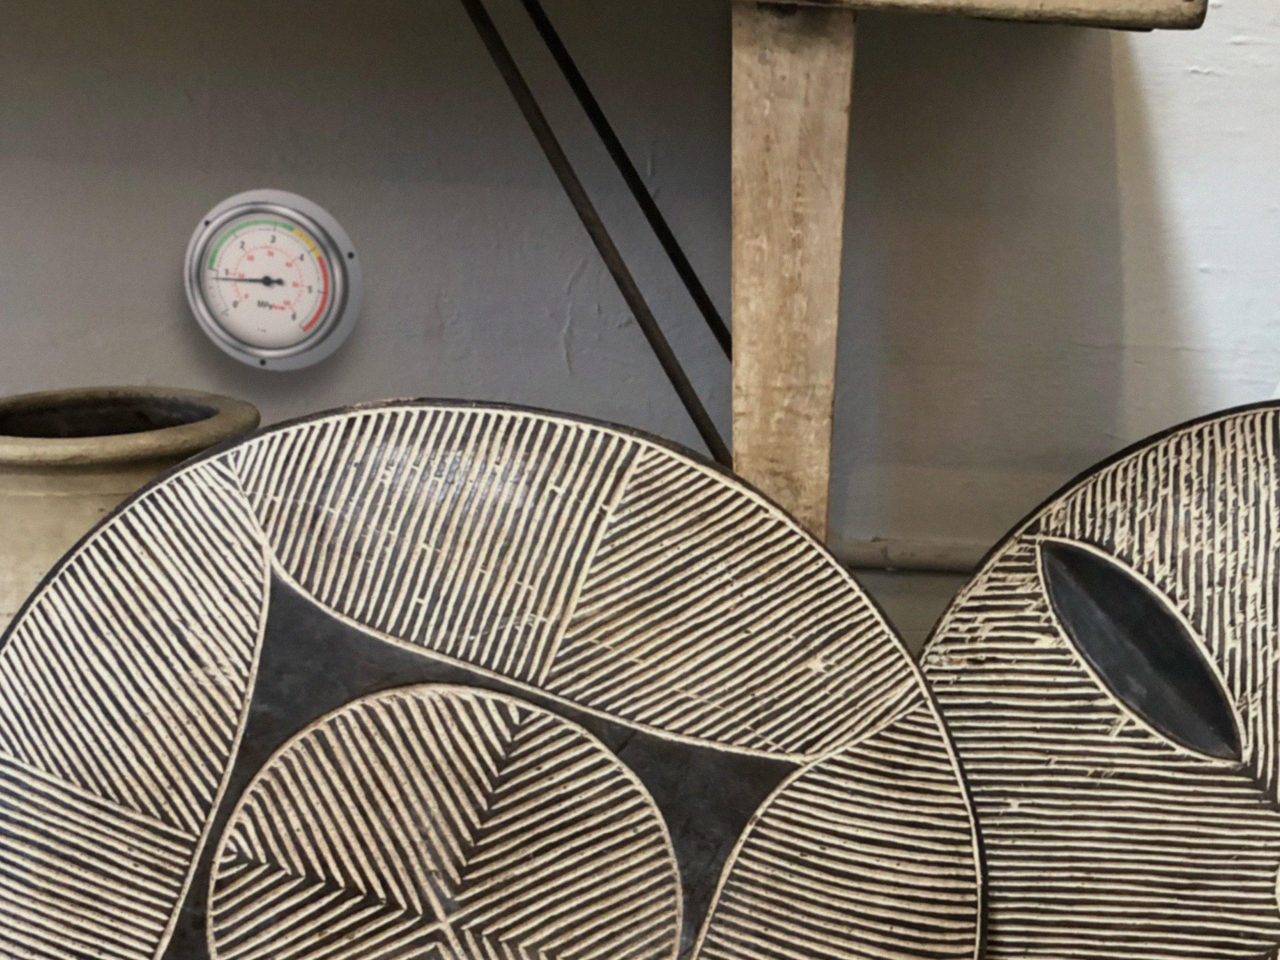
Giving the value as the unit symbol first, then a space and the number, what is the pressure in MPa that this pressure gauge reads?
MPa 0.8
